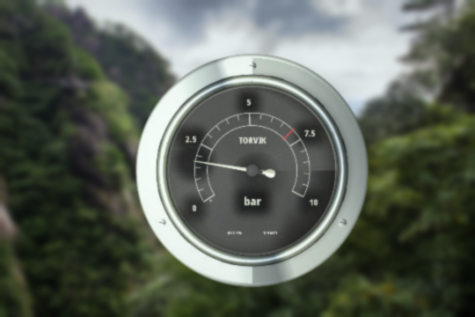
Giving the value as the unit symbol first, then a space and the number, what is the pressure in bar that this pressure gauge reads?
bar 1.75
